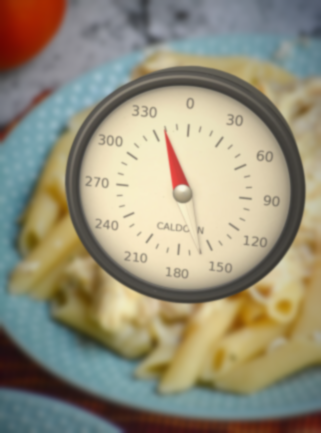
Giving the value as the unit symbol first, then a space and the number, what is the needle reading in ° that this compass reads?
° 340
